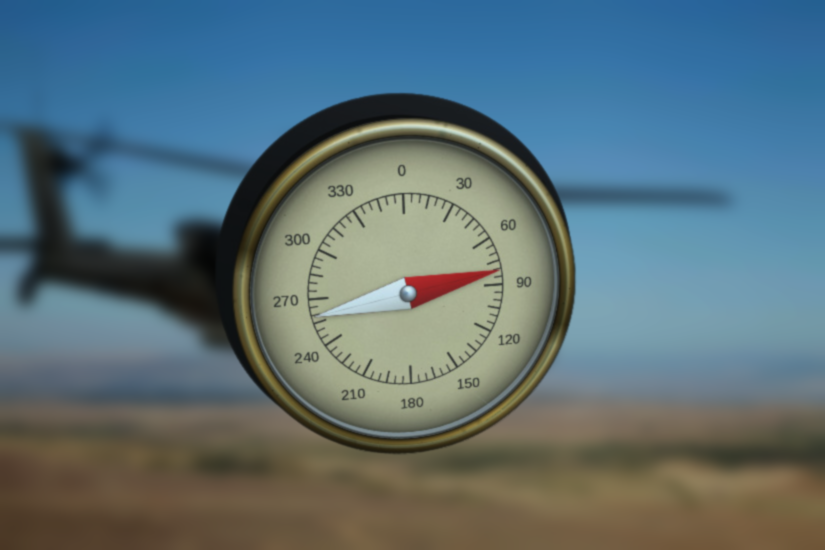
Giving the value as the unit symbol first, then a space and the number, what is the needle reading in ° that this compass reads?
° 80
